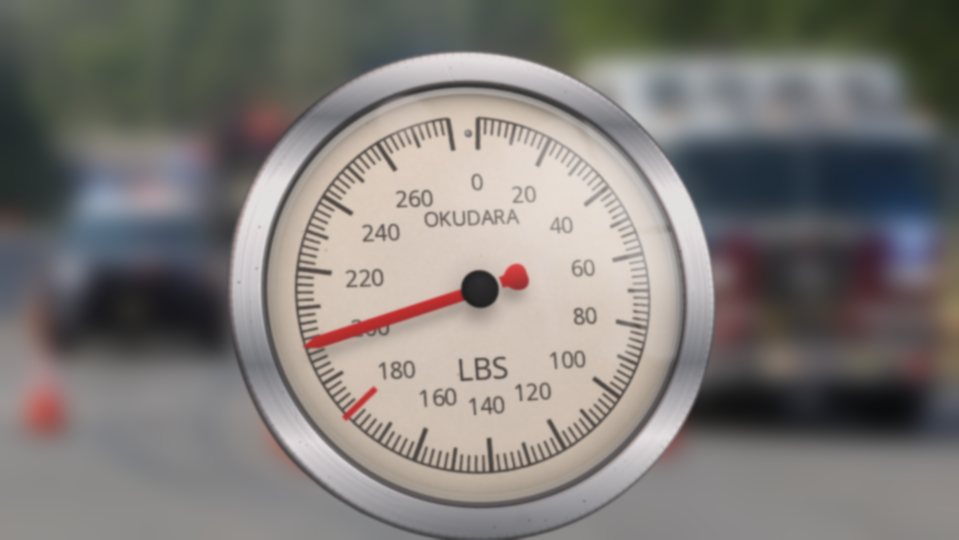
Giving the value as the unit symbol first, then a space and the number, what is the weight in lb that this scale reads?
lb 200
